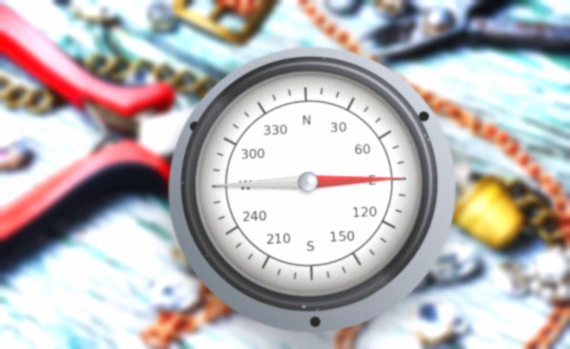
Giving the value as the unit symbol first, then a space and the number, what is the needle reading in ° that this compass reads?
° 90
